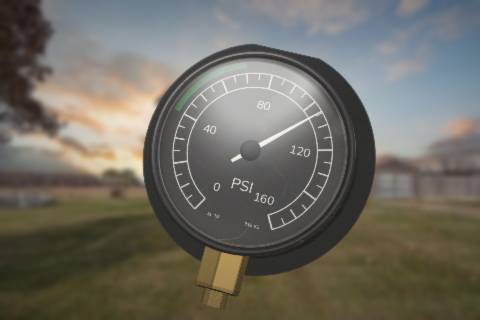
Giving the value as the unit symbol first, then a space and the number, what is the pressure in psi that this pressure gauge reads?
psi 105
